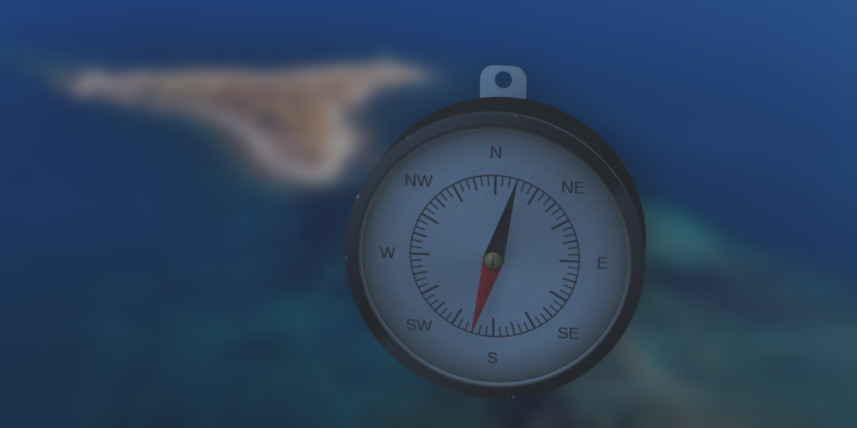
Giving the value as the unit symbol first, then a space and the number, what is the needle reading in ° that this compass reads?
° 195
